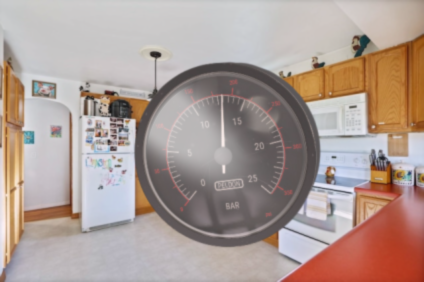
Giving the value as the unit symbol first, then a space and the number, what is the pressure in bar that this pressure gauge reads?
bar 13
